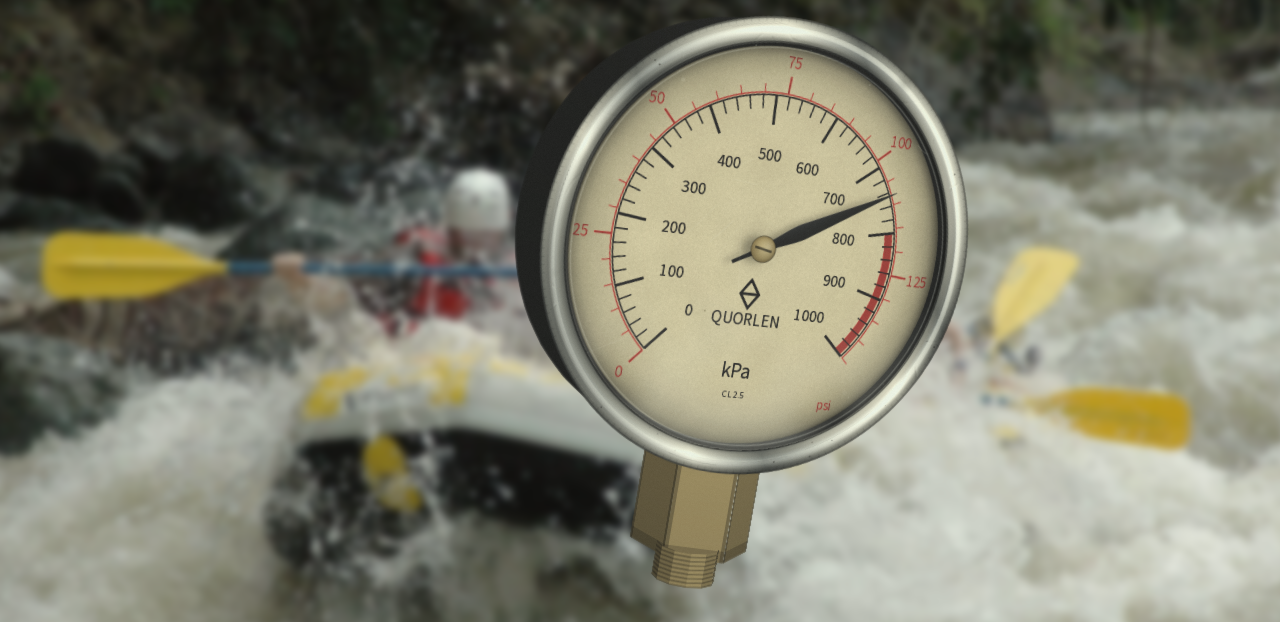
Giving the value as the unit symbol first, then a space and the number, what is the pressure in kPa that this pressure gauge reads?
kPa 740
